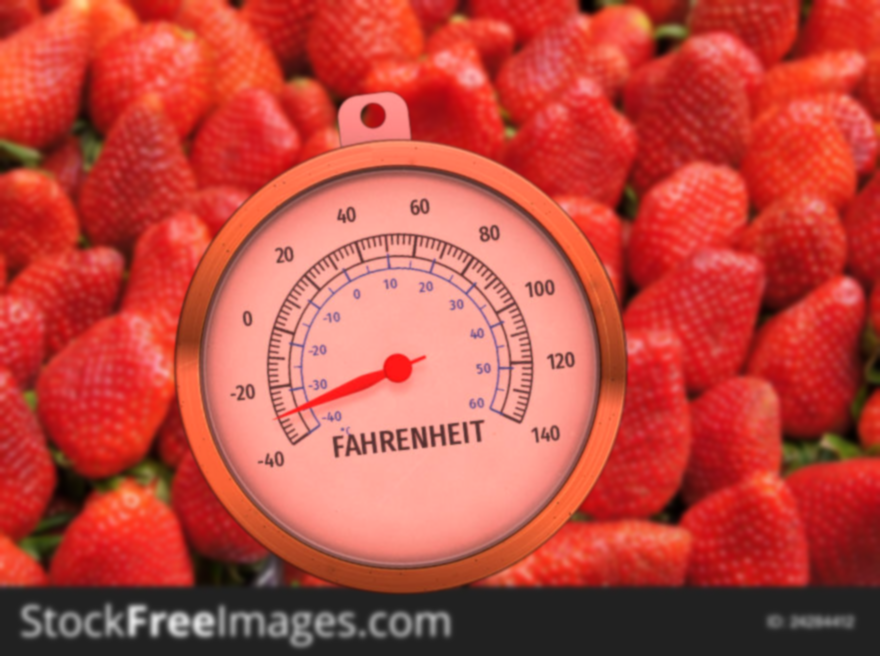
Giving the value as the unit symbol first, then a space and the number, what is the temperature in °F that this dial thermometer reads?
°F -30
